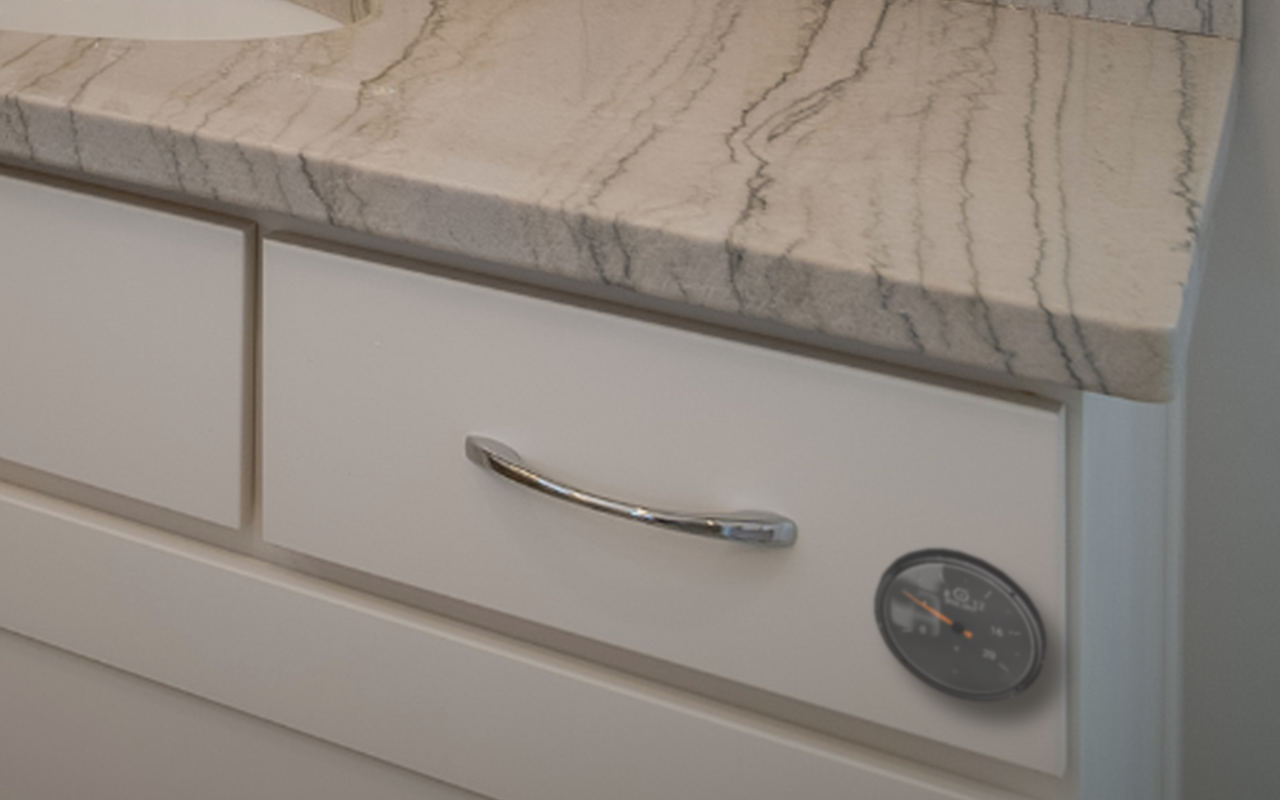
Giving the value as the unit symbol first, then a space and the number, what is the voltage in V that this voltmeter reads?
V 4
